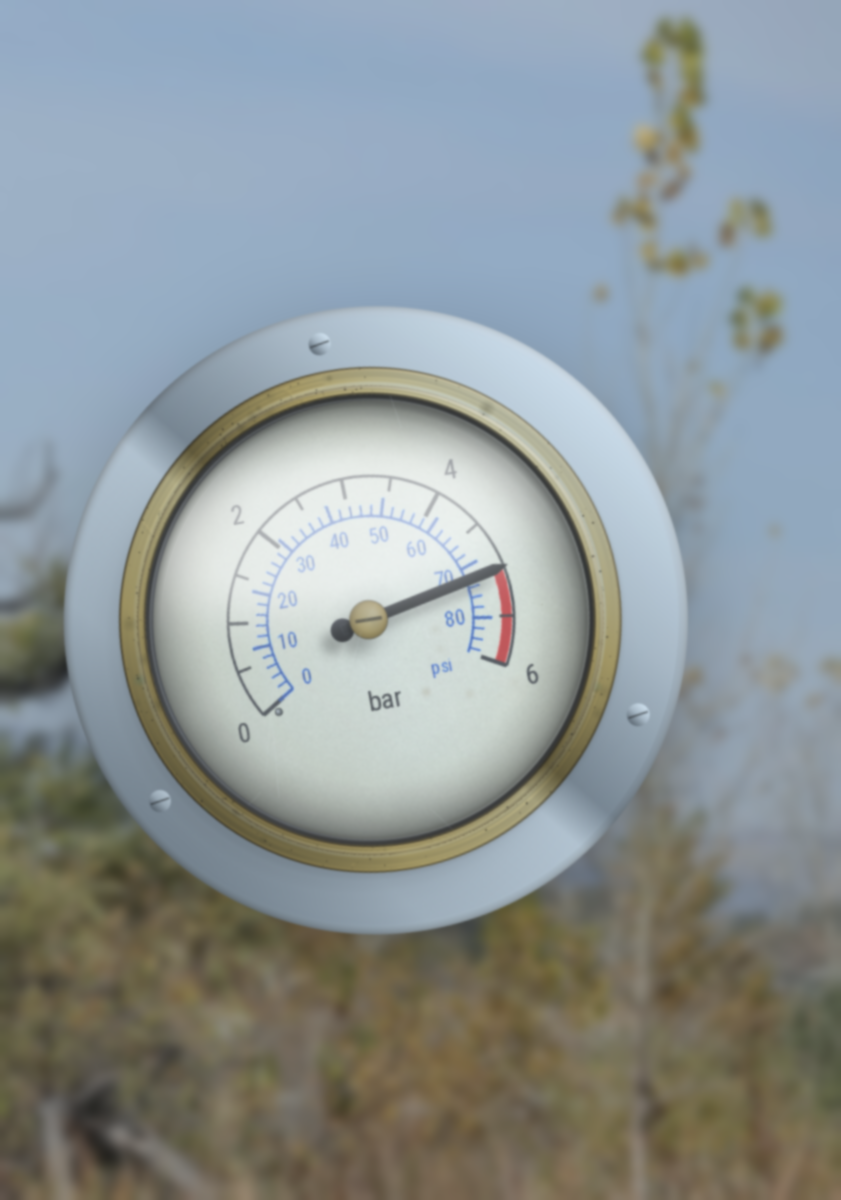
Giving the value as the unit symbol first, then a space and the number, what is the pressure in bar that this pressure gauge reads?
bar 5
